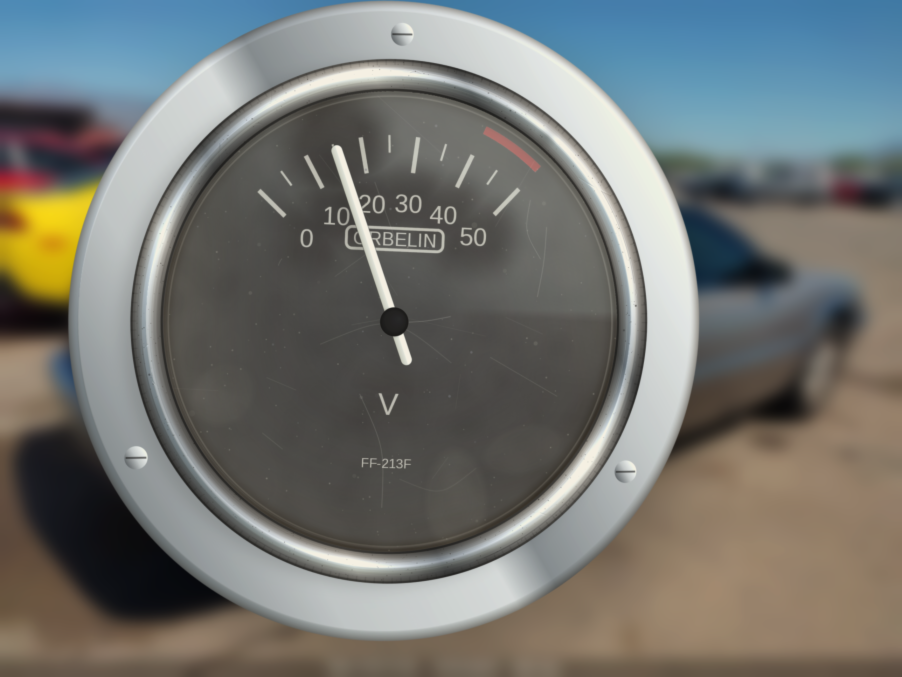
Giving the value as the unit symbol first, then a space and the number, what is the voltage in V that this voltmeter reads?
V 15
